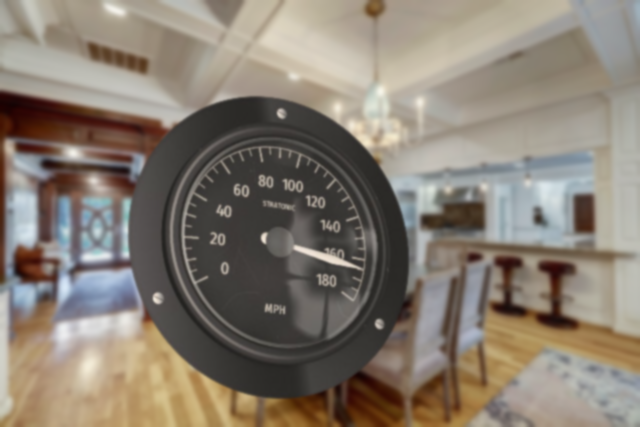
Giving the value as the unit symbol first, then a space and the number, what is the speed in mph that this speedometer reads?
mph 165
